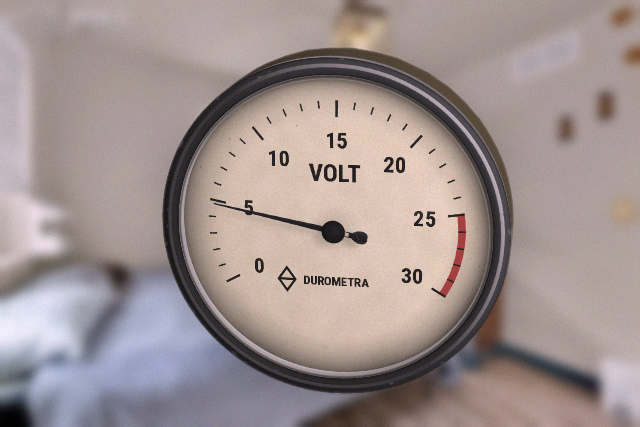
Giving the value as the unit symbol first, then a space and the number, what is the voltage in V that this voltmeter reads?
V 5
